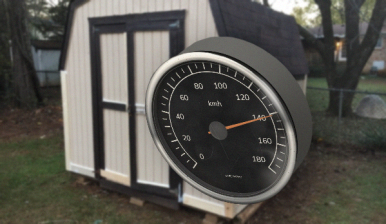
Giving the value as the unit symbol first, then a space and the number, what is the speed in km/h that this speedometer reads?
km/h 140
